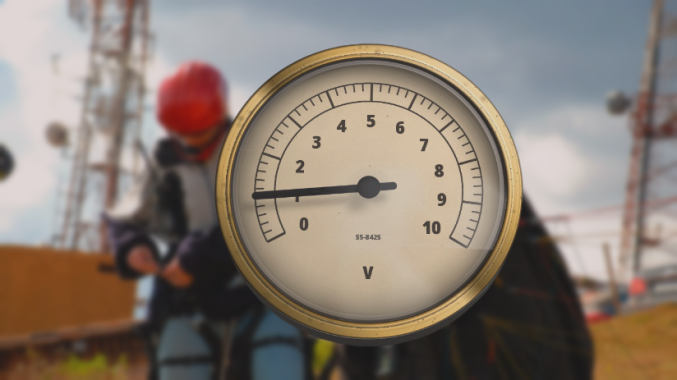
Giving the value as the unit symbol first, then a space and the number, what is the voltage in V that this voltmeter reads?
V 1
